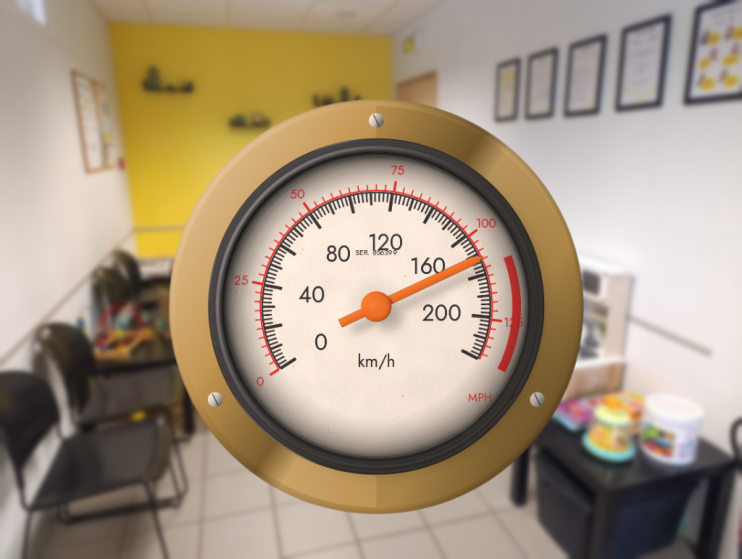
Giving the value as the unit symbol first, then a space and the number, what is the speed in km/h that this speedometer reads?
km/h 172
